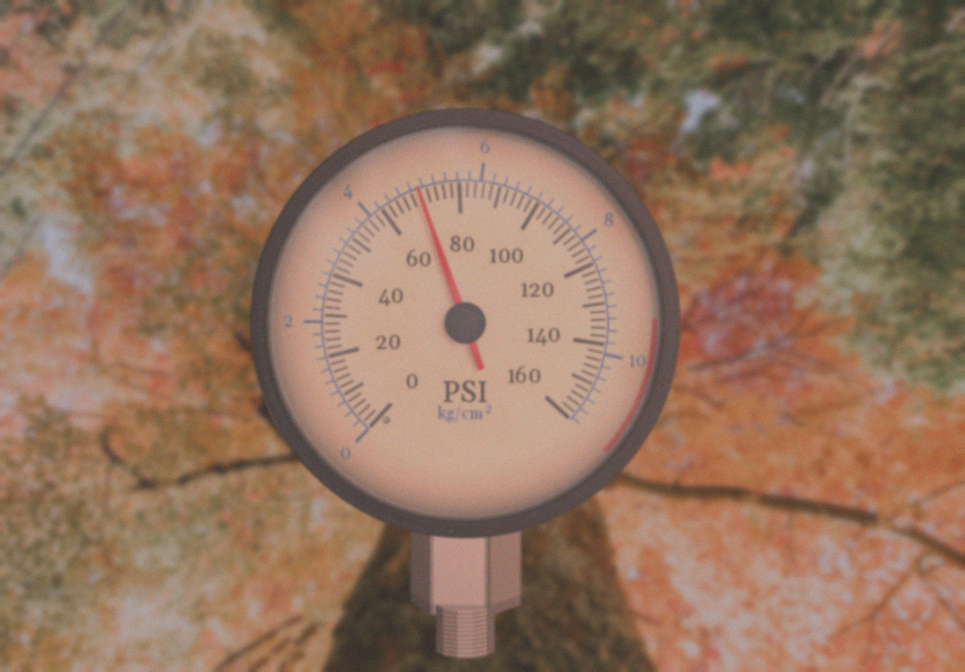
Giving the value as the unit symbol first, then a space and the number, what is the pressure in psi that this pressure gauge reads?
psi 70
